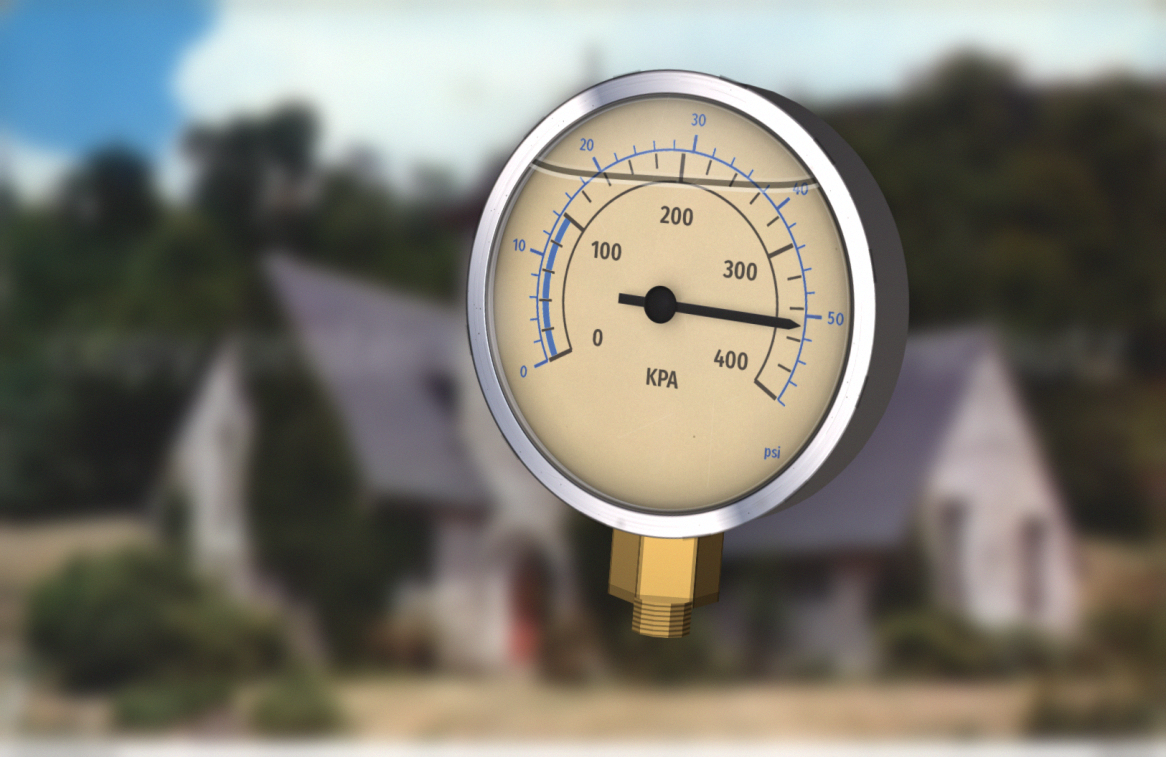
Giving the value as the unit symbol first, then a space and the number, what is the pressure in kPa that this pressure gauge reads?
kPa 350
